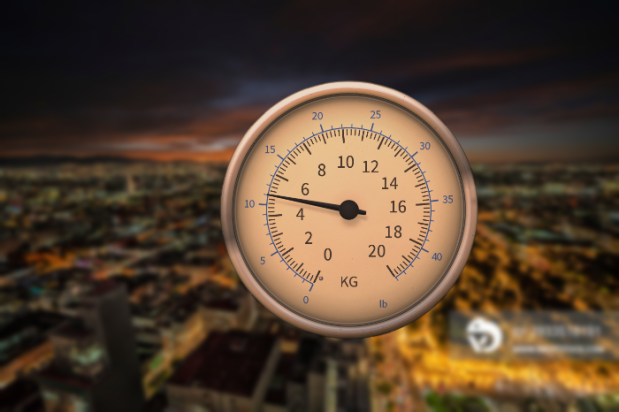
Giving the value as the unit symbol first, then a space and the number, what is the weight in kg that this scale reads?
kg 5
